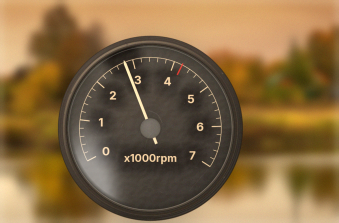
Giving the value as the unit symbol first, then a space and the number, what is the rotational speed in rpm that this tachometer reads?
rpm 2800
